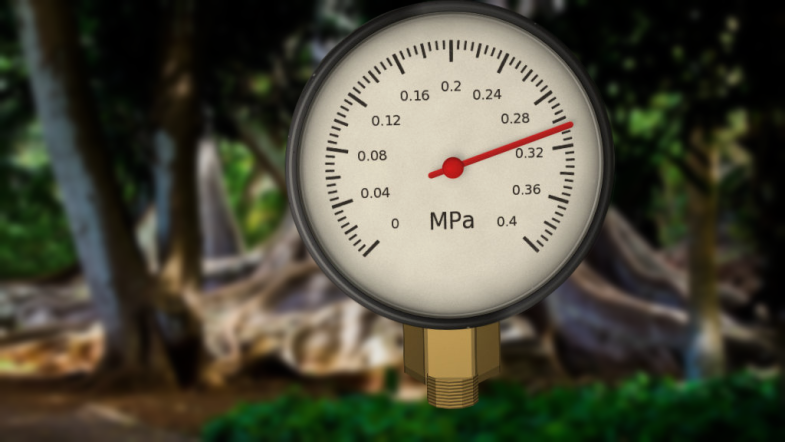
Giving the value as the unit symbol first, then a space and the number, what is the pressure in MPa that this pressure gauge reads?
MPa 0.305
